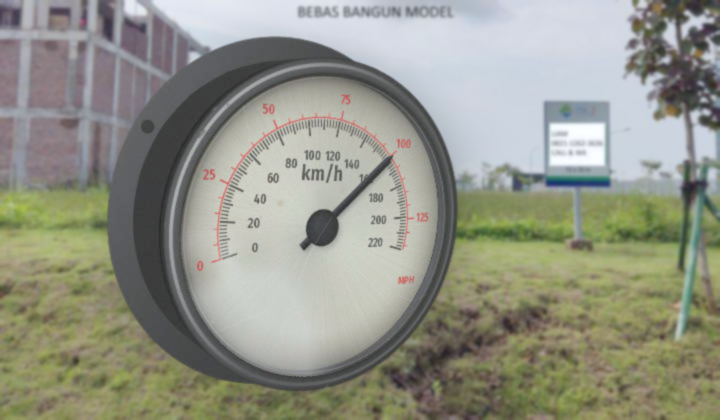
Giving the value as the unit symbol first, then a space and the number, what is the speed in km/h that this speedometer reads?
km/h 160
